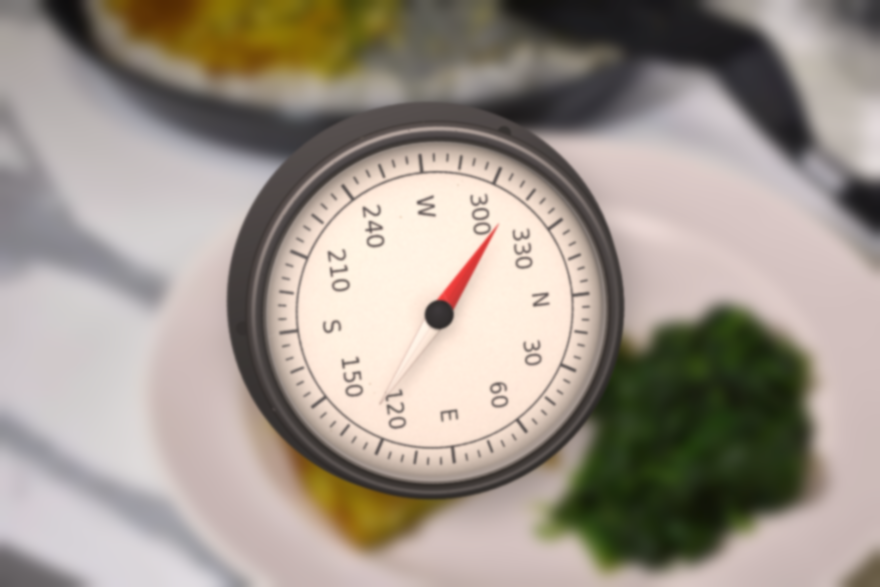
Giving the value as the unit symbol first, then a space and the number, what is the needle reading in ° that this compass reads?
° 310
